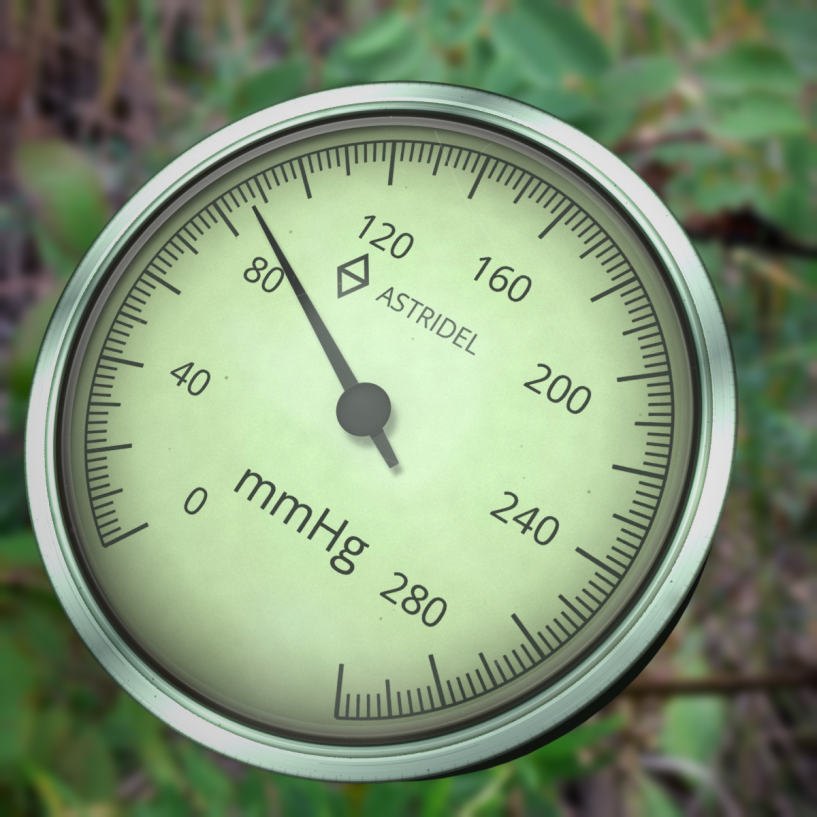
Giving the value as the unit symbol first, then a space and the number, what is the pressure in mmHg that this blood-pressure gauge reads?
mmHg 87
